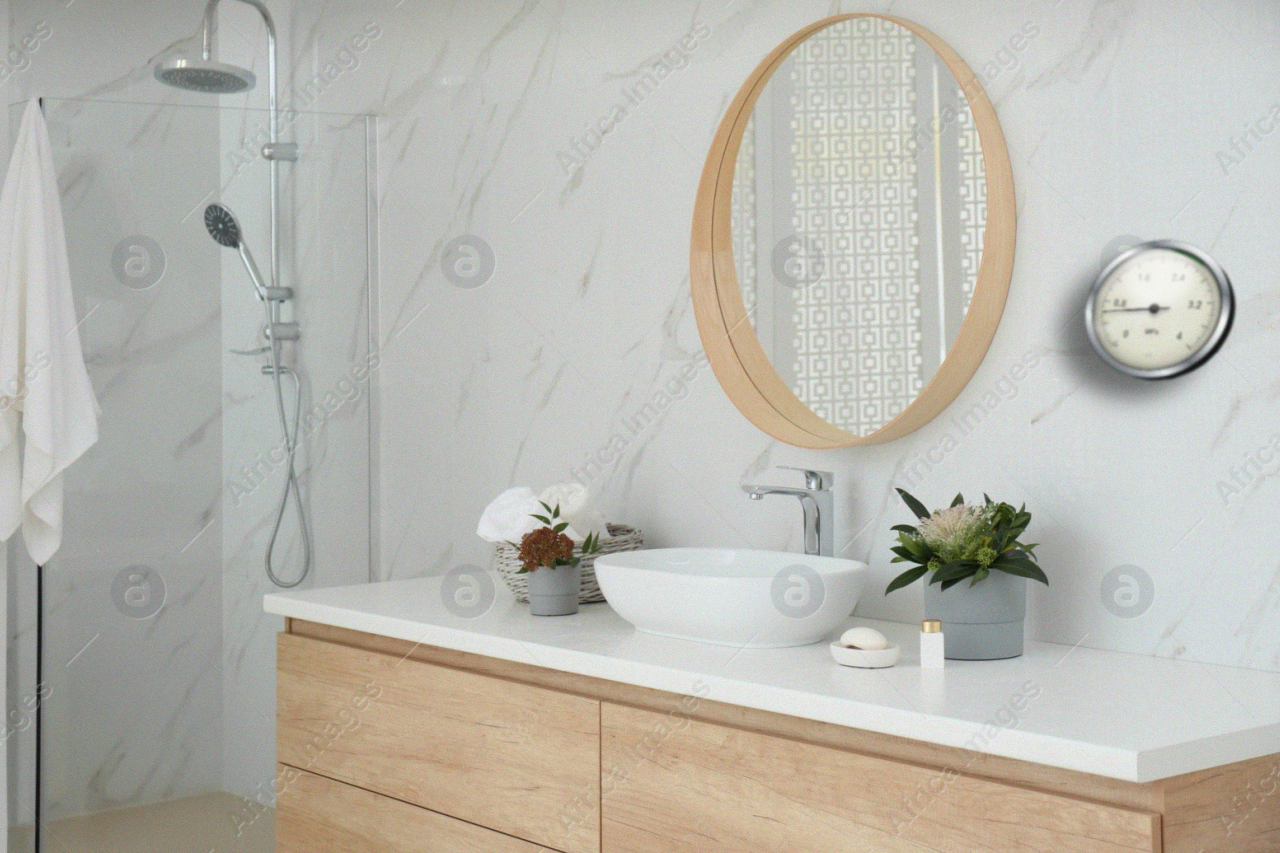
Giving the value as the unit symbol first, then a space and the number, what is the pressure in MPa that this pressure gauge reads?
MPa 0.6
